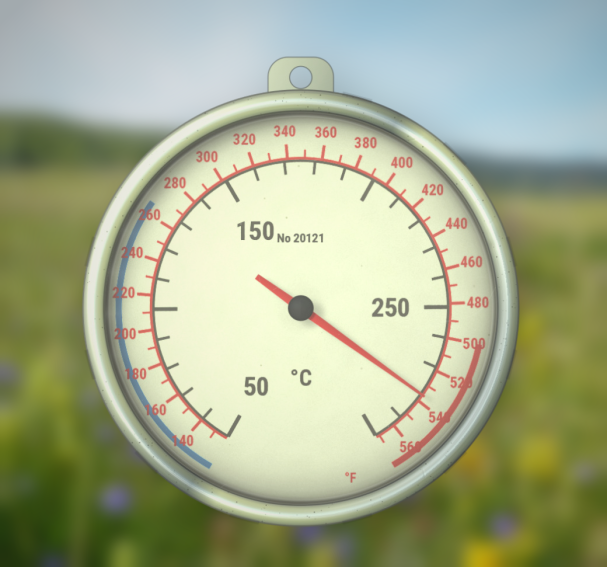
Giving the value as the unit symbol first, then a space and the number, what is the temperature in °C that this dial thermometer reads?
°C 280
